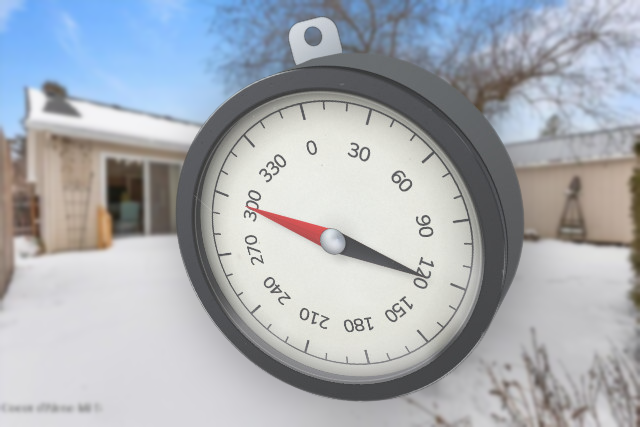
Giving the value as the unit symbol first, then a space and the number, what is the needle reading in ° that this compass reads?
° 300
